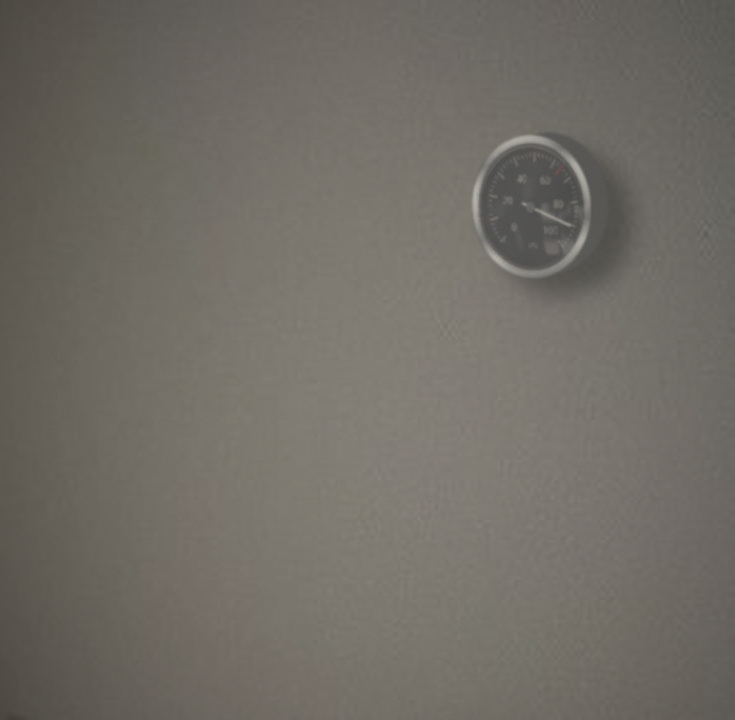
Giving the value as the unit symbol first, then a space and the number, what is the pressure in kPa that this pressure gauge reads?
kPa 90
